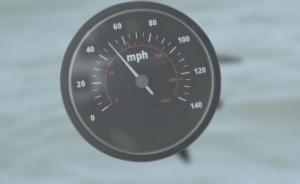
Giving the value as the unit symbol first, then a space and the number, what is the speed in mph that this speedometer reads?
mph 50
